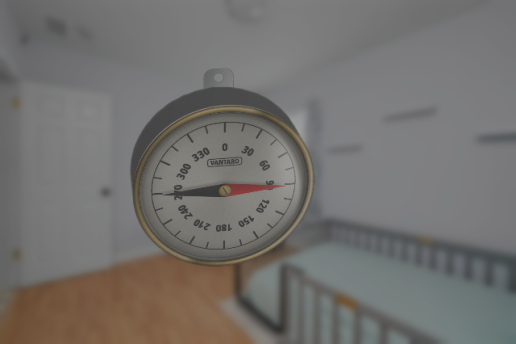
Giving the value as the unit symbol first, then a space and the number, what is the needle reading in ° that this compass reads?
° 90
